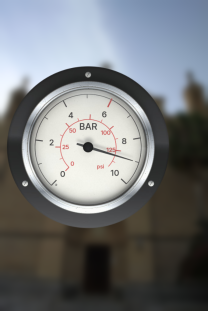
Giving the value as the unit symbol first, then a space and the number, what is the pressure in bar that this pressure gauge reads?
bar 9
